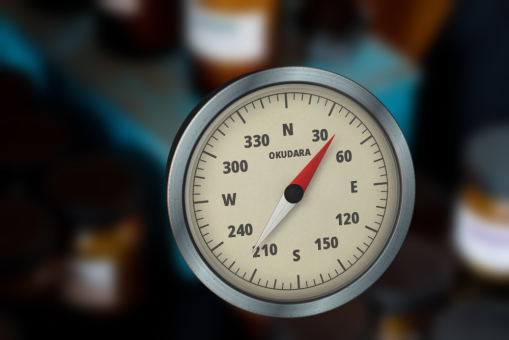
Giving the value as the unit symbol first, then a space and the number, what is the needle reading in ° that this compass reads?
° 40
